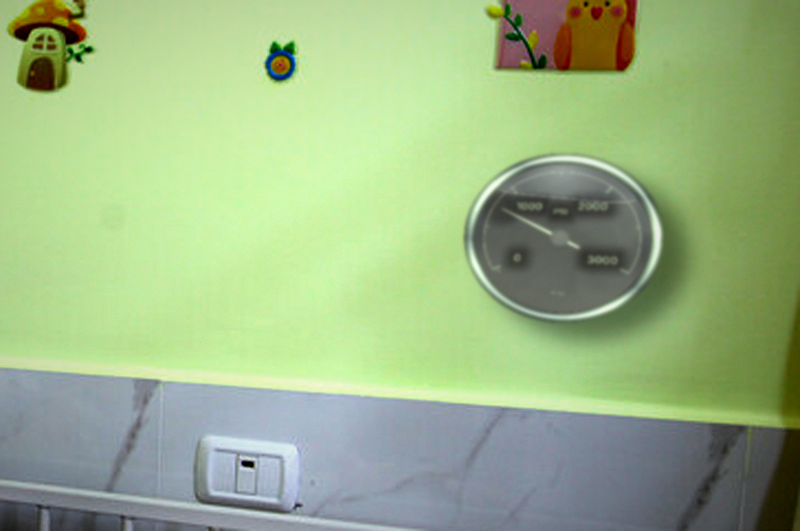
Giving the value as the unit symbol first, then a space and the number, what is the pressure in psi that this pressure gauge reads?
psi 750
